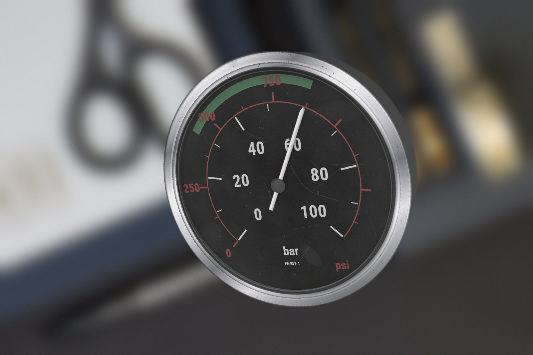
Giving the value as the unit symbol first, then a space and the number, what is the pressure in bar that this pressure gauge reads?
bar 60
